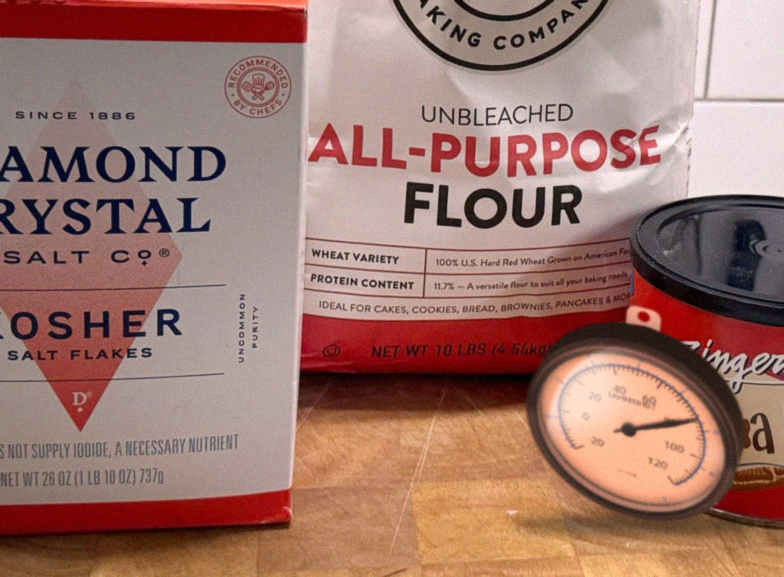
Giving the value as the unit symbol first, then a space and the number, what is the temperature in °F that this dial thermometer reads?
°F 80
